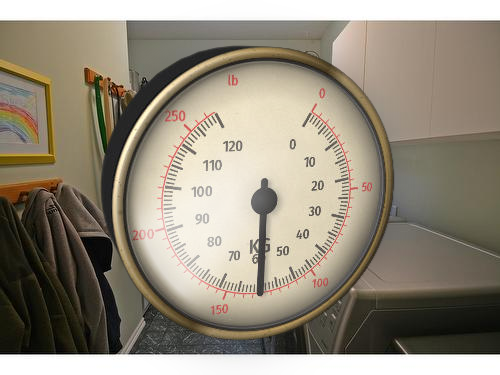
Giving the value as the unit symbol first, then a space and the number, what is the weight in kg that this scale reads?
kg 60
